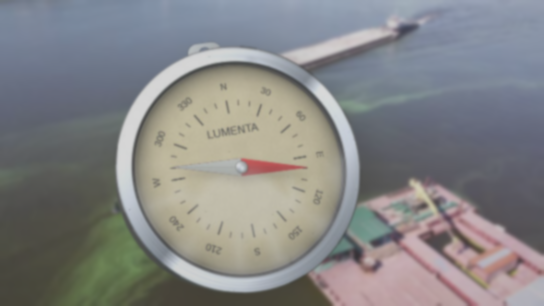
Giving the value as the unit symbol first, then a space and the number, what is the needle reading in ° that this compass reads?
° 100
